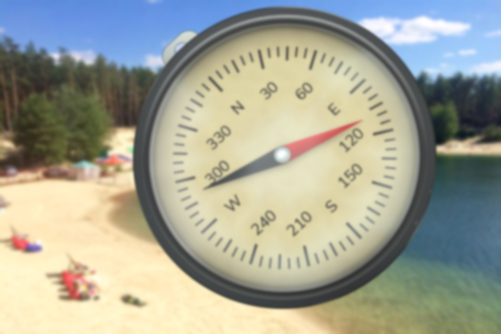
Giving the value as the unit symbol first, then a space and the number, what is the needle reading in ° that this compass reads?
° 110
